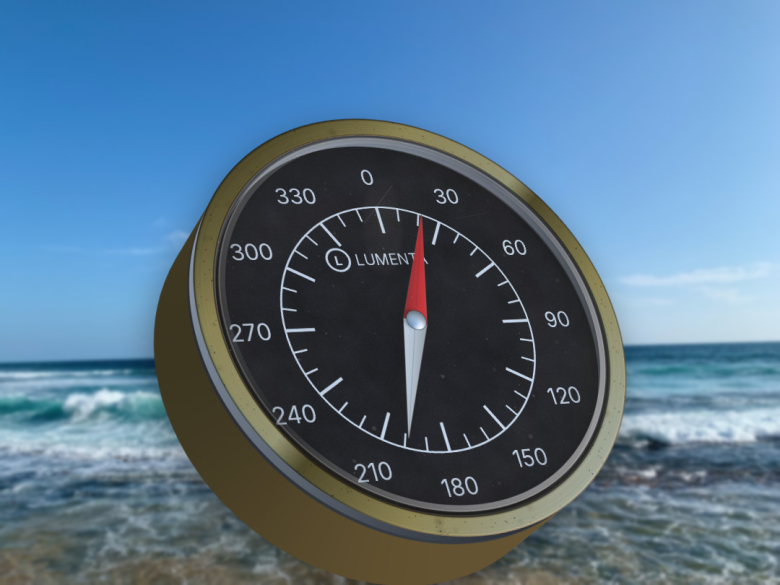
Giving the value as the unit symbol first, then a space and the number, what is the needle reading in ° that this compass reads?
° 20
